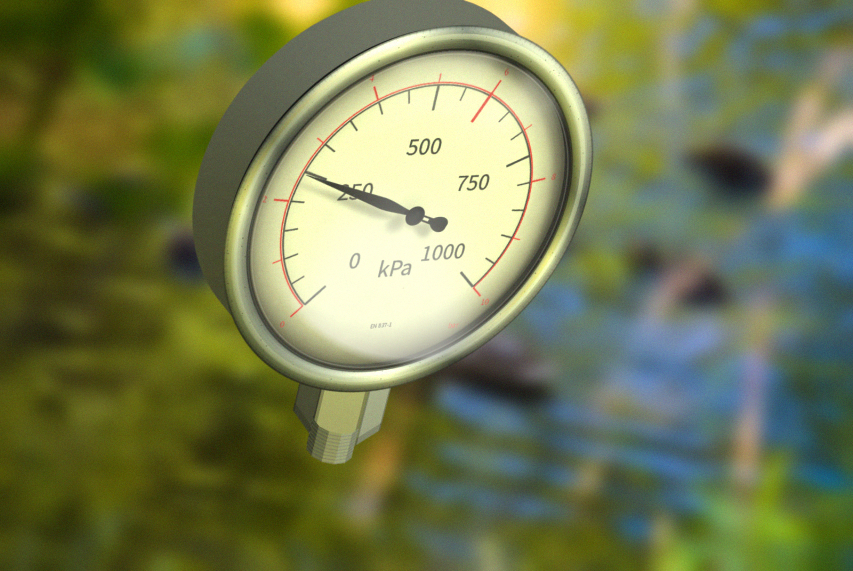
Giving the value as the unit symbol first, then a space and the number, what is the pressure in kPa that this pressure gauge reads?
kPa 250
